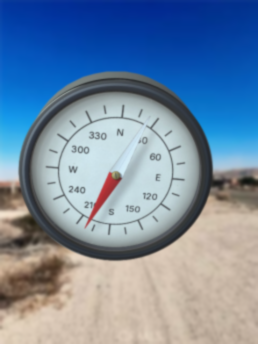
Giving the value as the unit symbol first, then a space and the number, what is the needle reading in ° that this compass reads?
° 202.5
